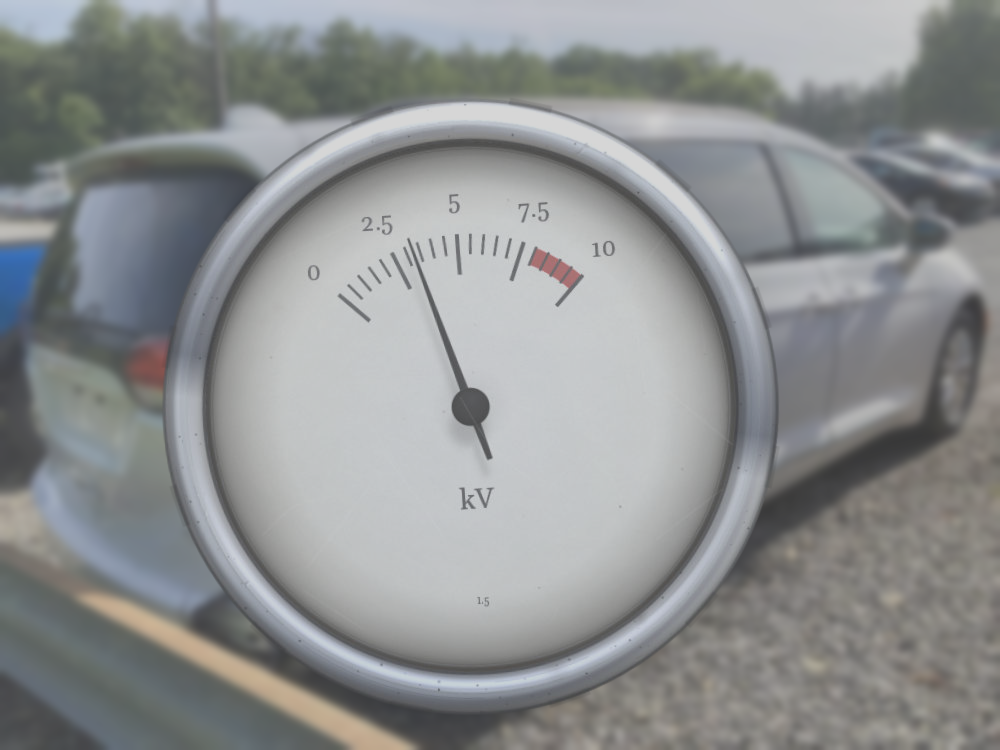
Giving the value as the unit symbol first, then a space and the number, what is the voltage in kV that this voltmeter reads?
kV 3.25
